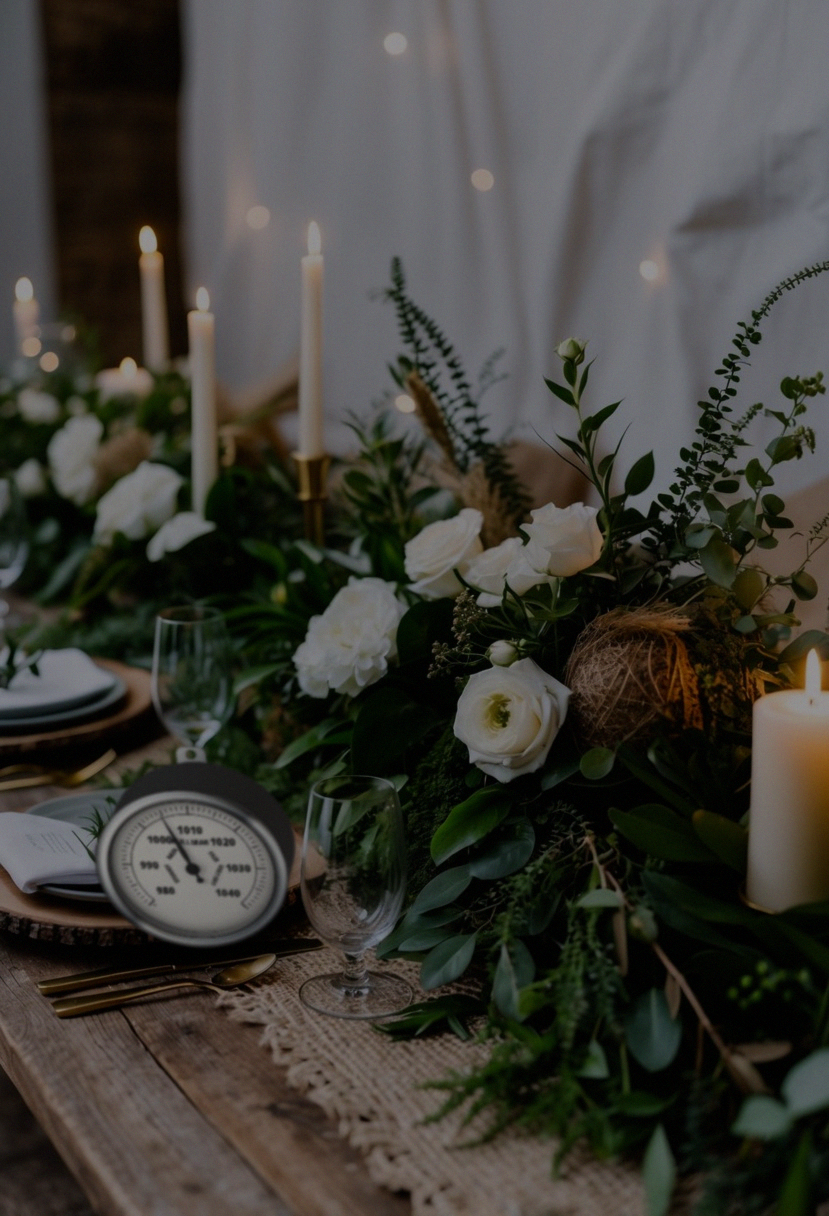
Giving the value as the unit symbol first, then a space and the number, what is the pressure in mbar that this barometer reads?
mbar 1005
